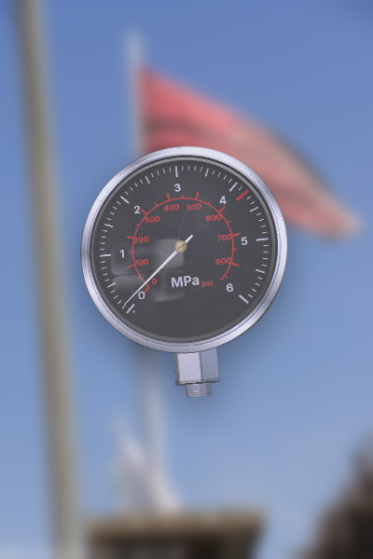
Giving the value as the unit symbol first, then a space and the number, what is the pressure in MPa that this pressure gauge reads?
MPa 0.1
